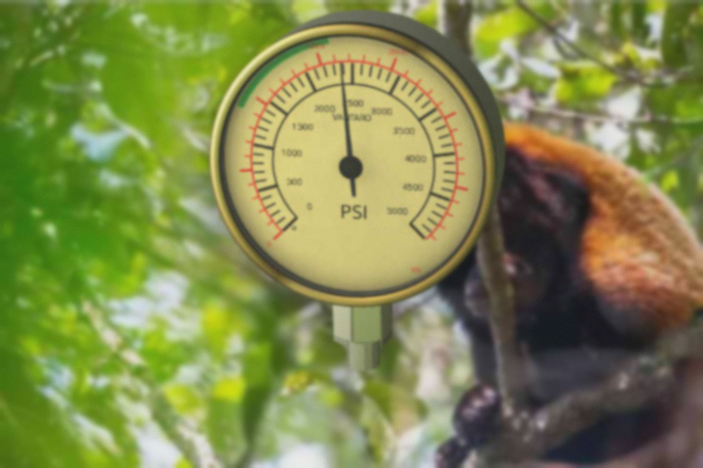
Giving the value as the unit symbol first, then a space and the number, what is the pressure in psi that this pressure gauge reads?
psi 2400
